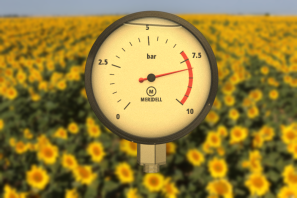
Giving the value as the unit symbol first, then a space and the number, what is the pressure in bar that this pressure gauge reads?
bar 8
